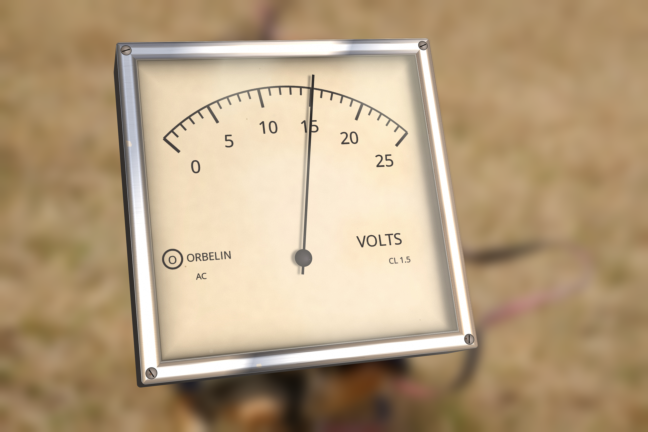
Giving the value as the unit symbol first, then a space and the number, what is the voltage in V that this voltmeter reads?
V 15
